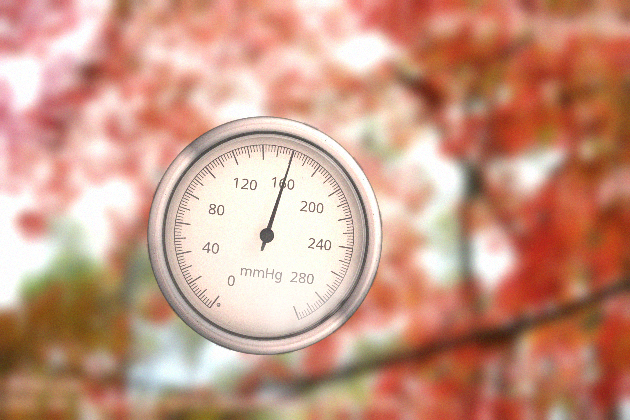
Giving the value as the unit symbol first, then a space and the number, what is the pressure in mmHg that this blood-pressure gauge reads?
mmHg 160
